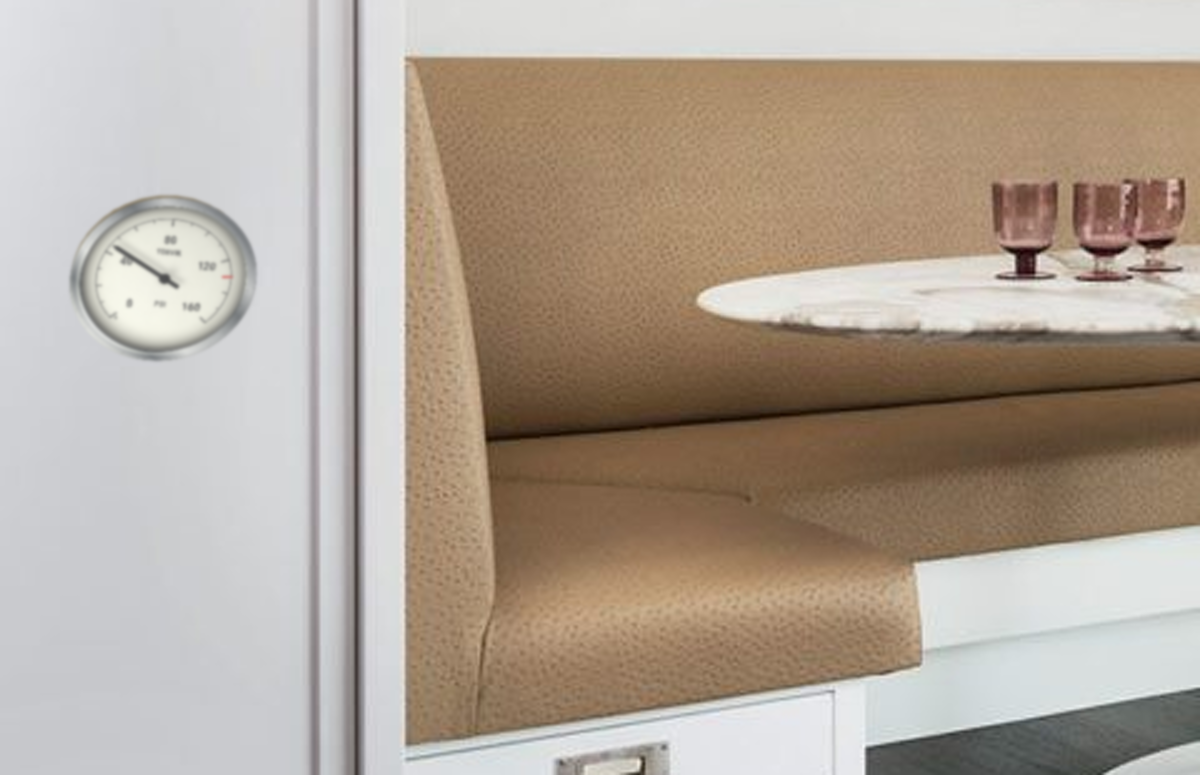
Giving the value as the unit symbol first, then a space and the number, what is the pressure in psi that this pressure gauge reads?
psi 45
